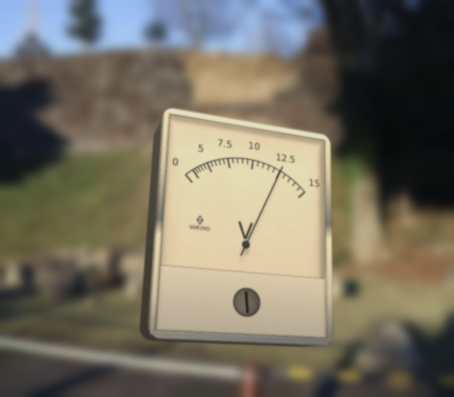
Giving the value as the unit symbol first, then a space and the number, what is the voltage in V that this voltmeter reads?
V 12.5
